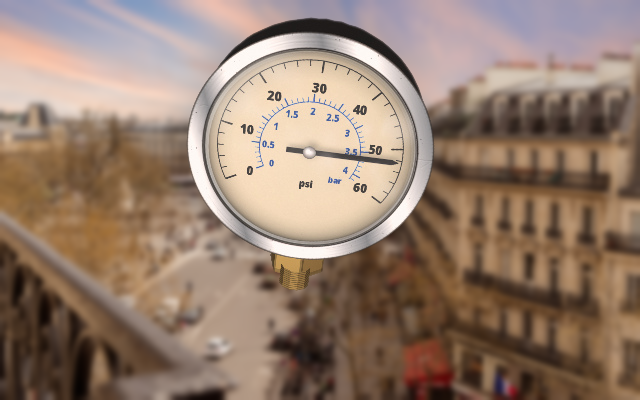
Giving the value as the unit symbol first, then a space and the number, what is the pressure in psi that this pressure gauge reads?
psi 52
